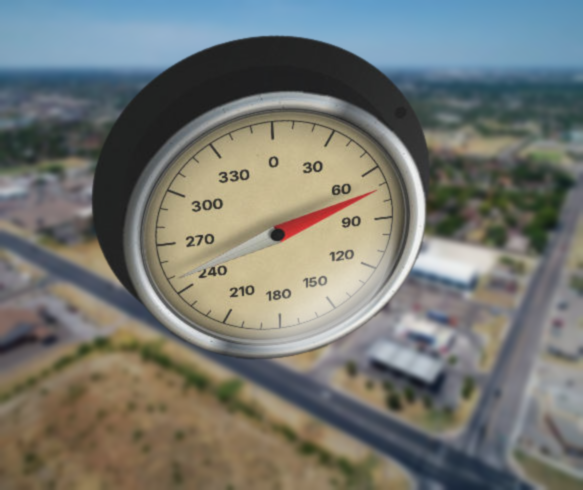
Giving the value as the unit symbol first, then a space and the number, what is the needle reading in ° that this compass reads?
° 70
